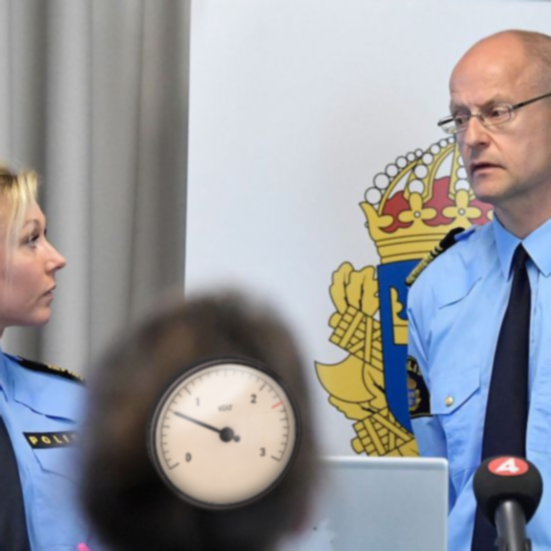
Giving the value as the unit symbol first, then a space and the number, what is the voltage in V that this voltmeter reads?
V 0.7
